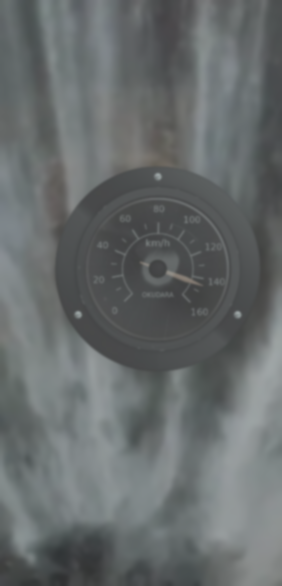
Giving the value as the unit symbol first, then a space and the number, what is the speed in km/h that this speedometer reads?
km/h 145
